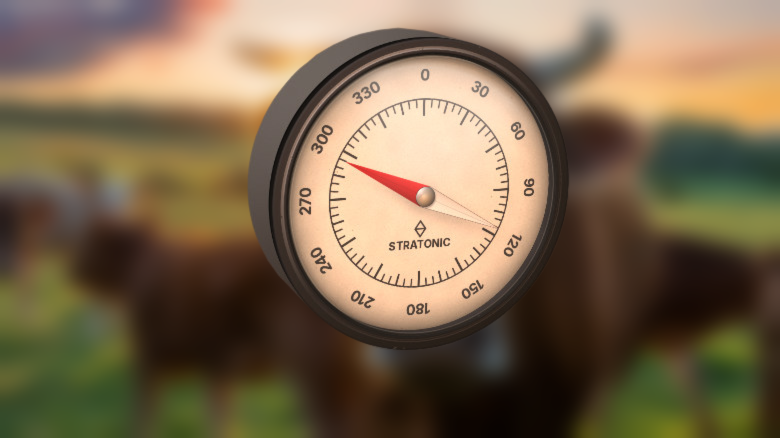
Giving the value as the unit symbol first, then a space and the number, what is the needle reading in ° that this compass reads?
° 295
